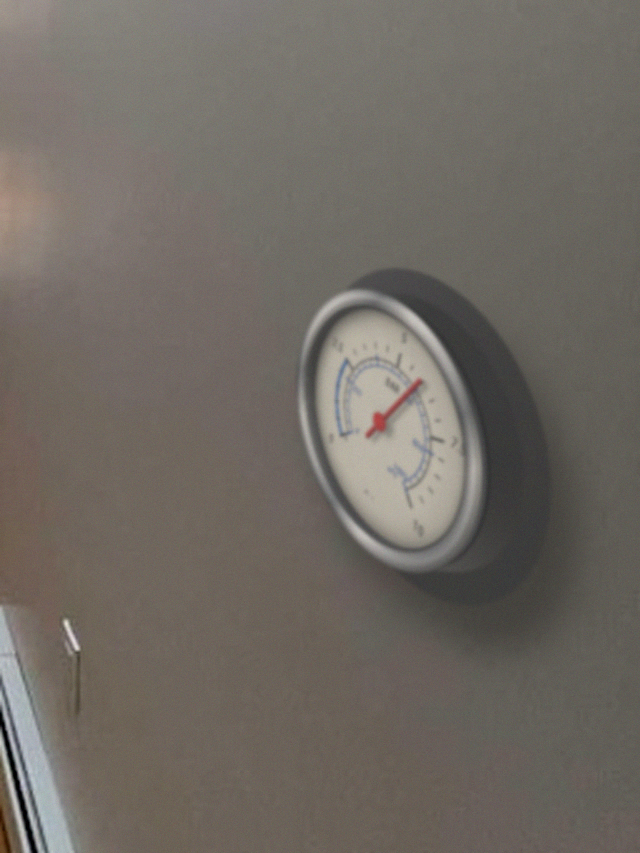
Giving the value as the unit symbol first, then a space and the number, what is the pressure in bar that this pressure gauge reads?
bar 6
